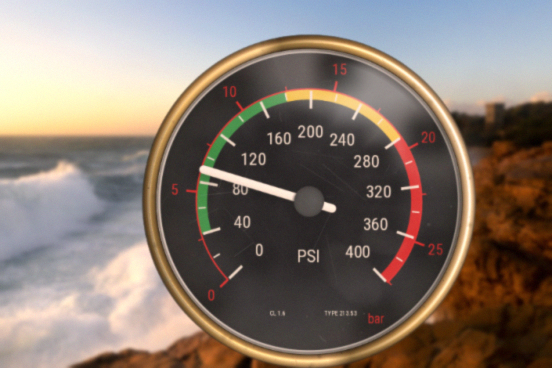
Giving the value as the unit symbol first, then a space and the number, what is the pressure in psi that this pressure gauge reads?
psi 90
